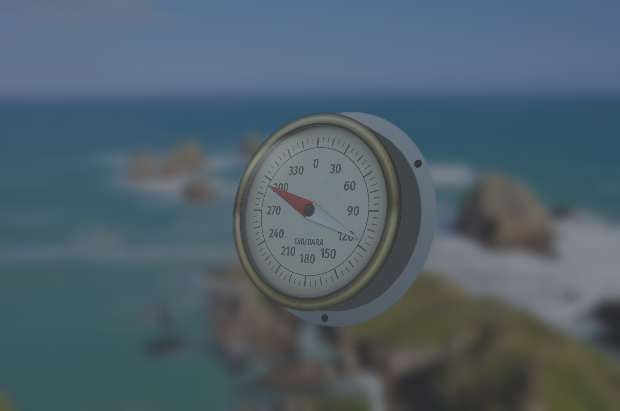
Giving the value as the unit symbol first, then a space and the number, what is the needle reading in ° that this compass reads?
° 295
